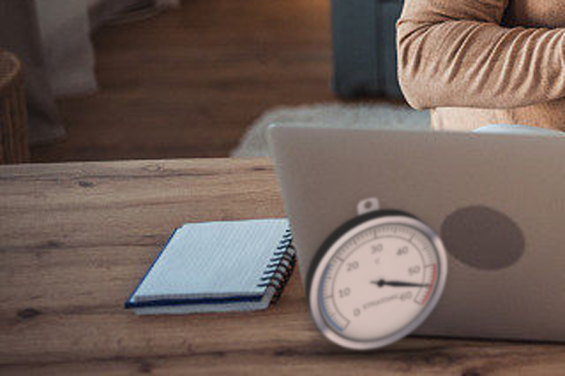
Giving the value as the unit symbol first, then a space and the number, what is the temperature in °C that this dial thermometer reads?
°C 55
